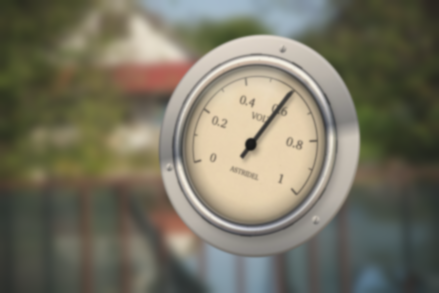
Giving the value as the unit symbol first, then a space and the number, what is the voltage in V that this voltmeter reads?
V 0.6
